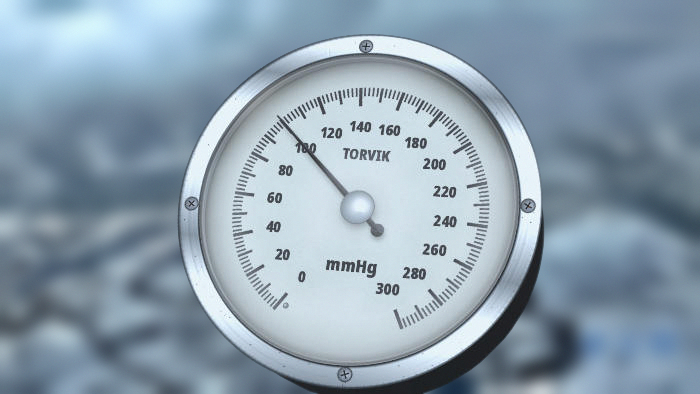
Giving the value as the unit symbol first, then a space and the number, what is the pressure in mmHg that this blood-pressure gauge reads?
mmHg 100
